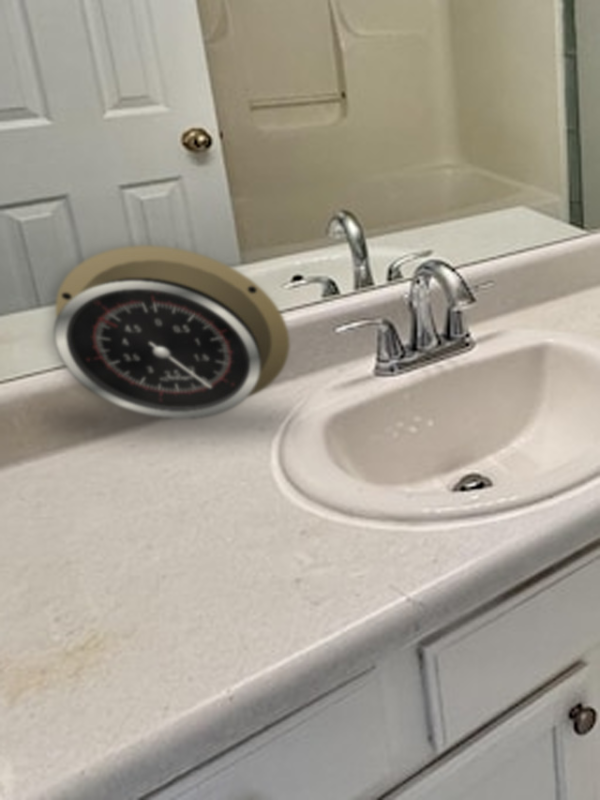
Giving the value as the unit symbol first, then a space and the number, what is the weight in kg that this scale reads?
kg 2
